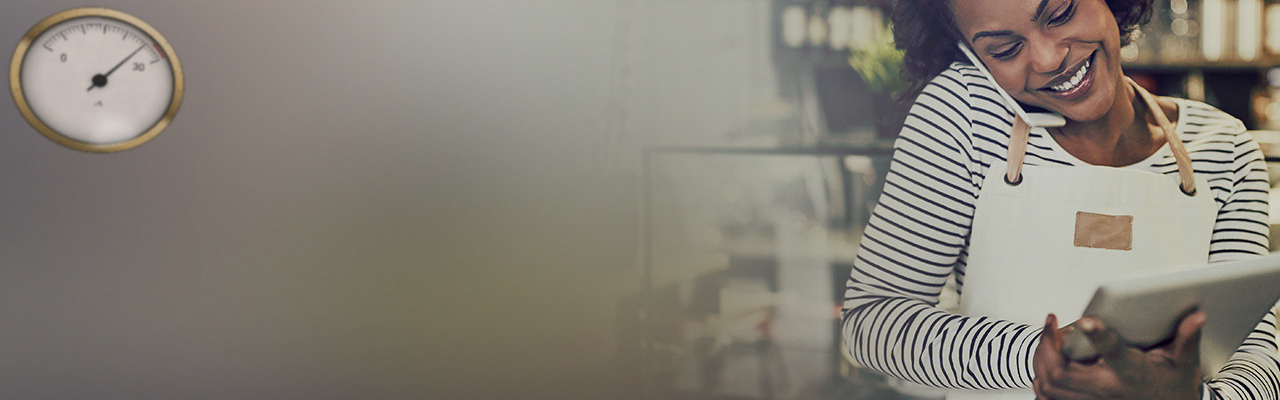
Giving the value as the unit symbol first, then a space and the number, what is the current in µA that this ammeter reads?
µA 25
